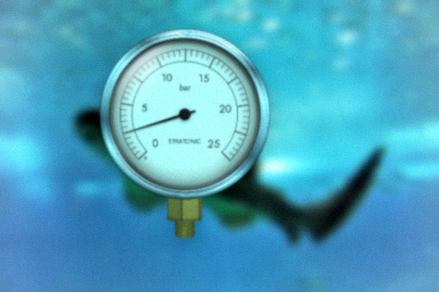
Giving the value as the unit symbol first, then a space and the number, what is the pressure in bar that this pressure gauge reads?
bar 2.5
